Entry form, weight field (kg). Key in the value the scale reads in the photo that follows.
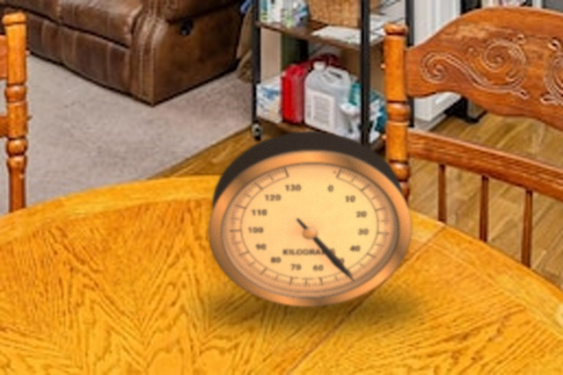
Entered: 50 kg
